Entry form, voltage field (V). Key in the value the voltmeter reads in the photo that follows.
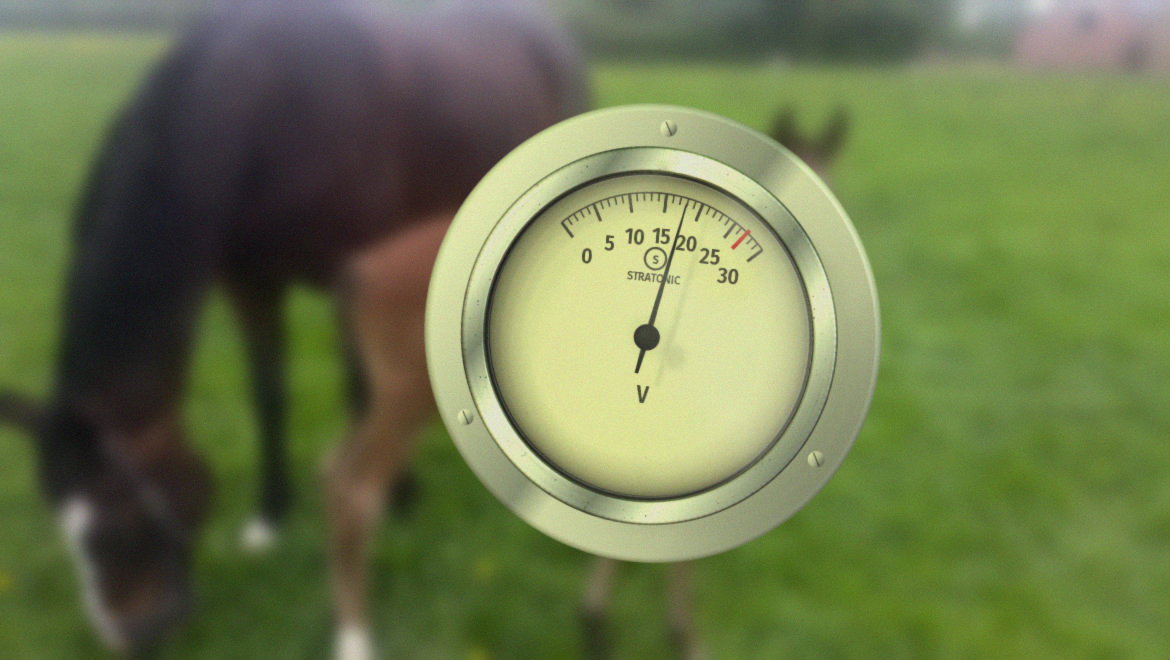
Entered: 18 V
